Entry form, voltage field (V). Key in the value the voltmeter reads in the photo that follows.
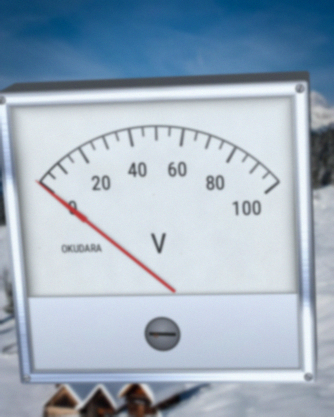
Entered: 0 V
